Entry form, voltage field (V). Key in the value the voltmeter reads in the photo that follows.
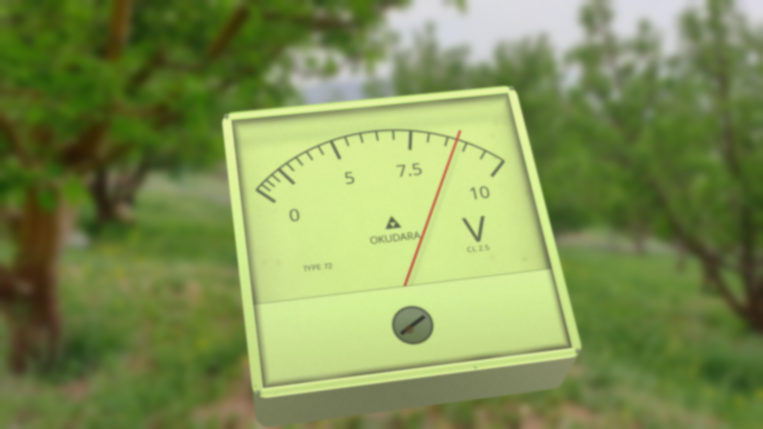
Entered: 8.75 V
